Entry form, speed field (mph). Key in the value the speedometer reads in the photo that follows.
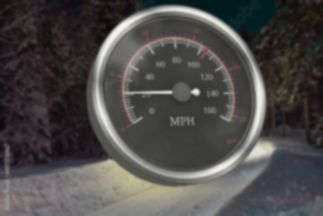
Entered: 20 mph
